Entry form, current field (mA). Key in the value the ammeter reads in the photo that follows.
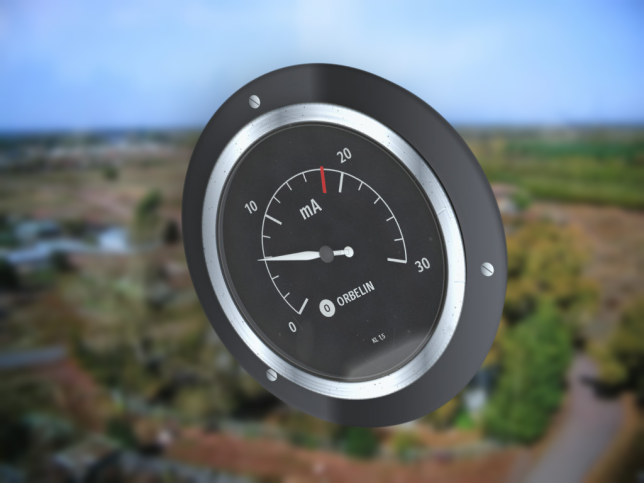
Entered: 6 mA
